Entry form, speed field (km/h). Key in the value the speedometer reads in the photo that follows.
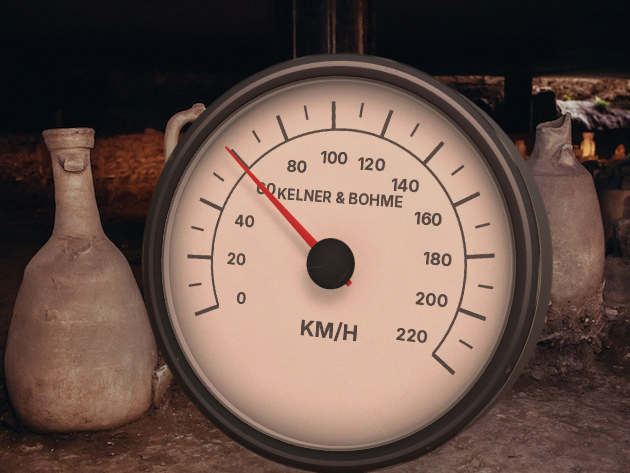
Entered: 60 km/h
